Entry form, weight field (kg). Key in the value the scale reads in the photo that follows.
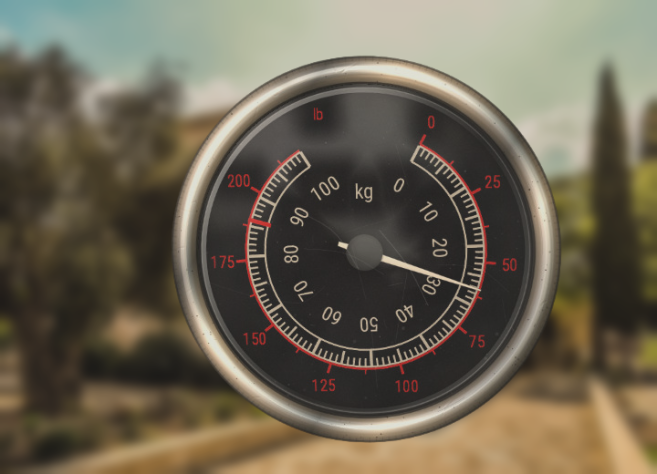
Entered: 27 kg
